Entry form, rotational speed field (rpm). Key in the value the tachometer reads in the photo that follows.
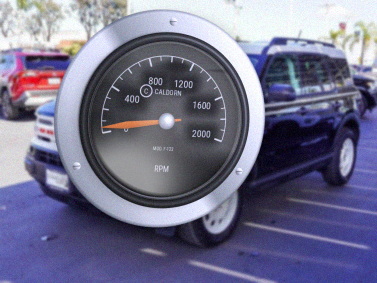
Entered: 50 rpm
